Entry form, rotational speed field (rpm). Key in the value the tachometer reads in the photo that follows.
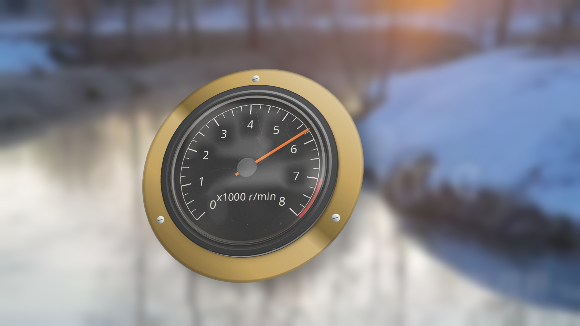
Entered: 5750 rpm
